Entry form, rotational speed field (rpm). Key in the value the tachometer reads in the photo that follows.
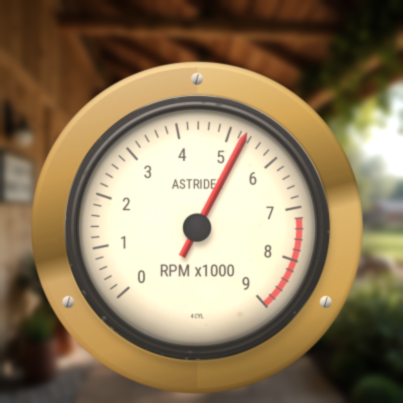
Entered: 5300 rpm
